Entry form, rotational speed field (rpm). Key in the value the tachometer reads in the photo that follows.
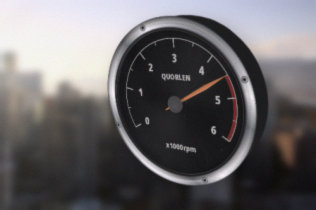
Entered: 4500 rpm
